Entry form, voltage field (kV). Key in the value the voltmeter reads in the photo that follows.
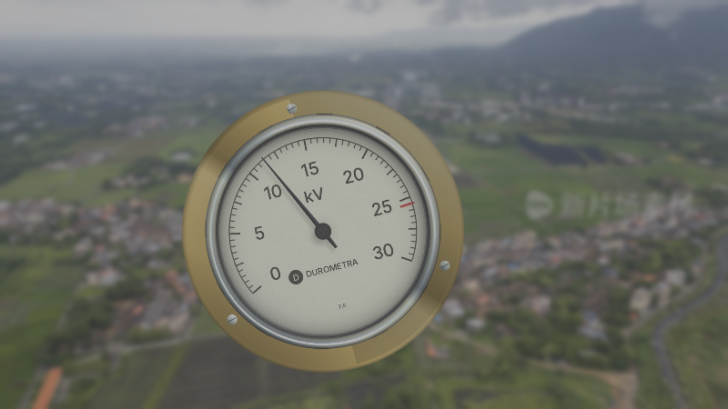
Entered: 11.5 kV
